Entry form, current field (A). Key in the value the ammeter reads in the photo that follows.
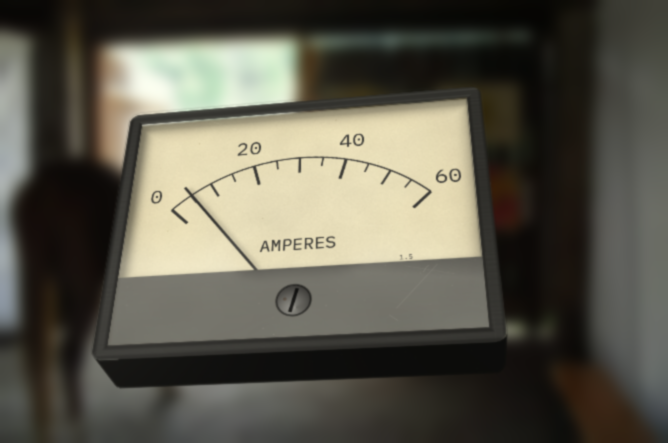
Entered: 5 A
